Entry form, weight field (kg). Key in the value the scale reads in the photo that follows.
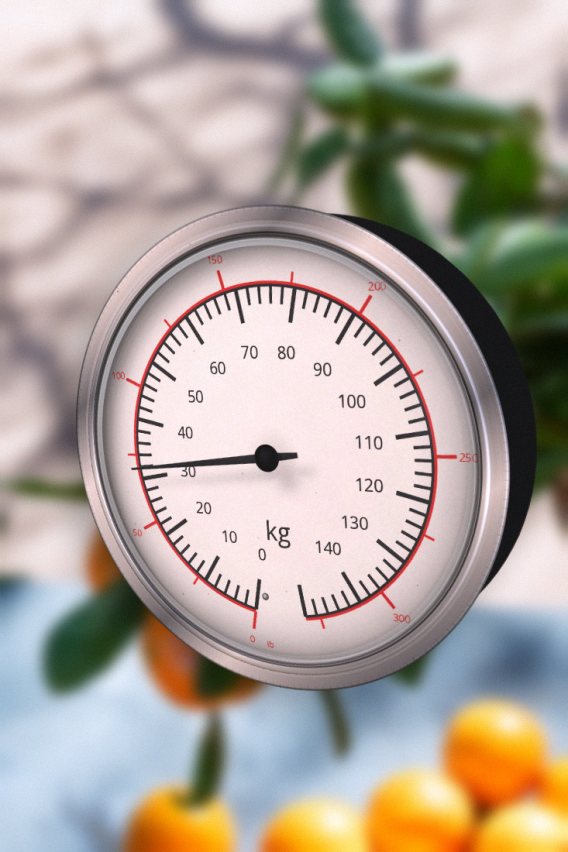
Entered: 32 kg
